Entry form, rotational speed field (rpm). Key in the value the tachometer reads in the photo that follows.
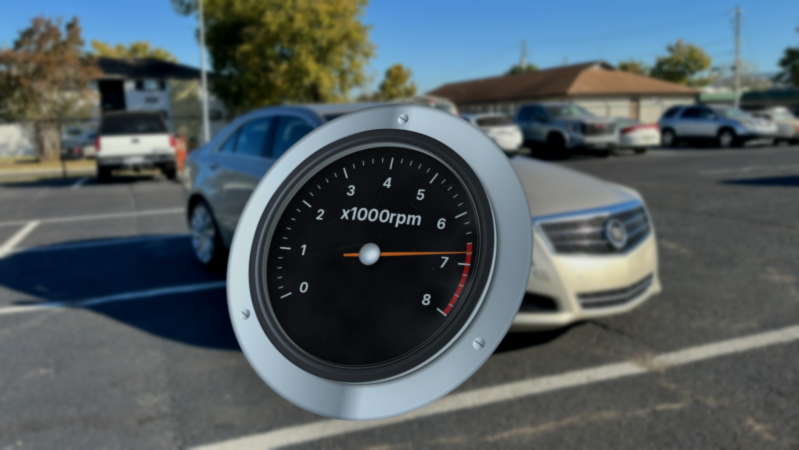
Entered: 6800 rpm
